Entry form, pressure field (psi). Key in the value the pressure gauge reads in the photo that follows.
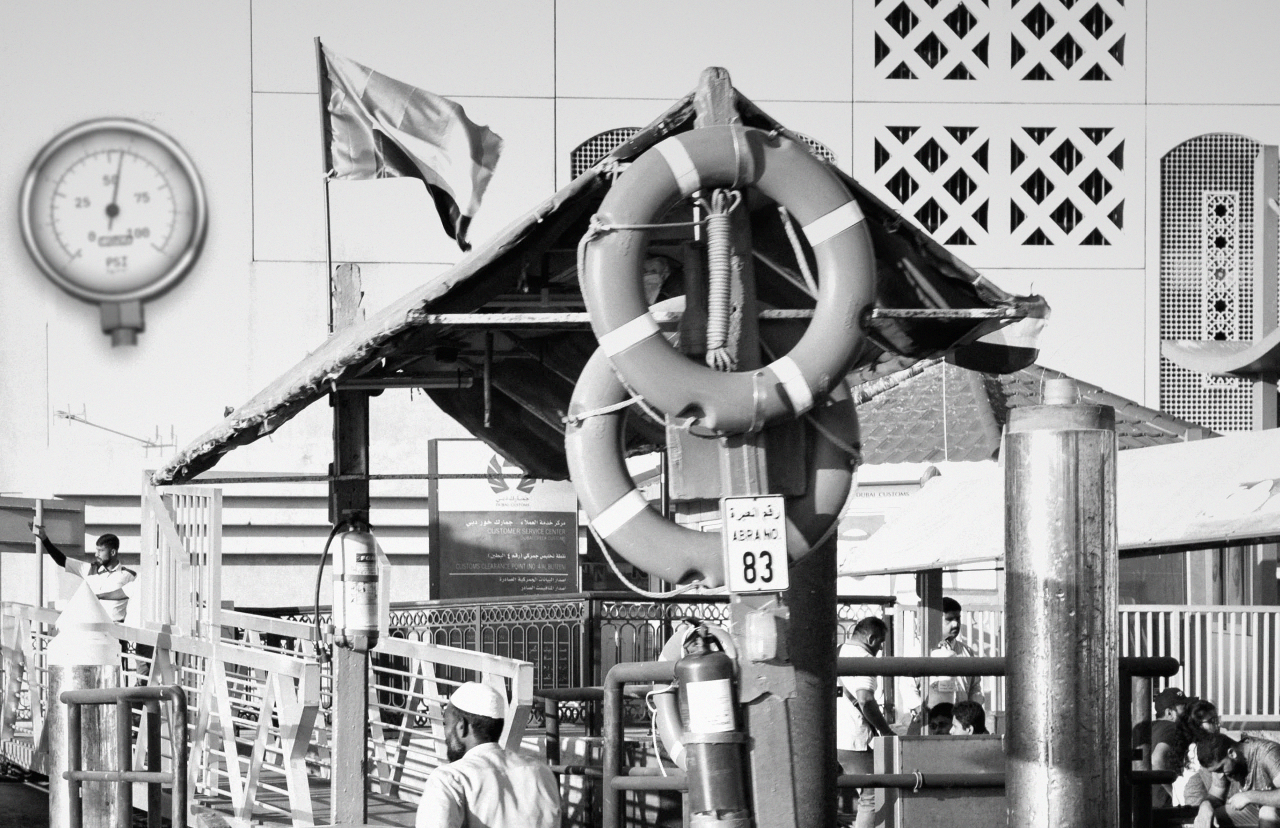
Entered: 55 psi
